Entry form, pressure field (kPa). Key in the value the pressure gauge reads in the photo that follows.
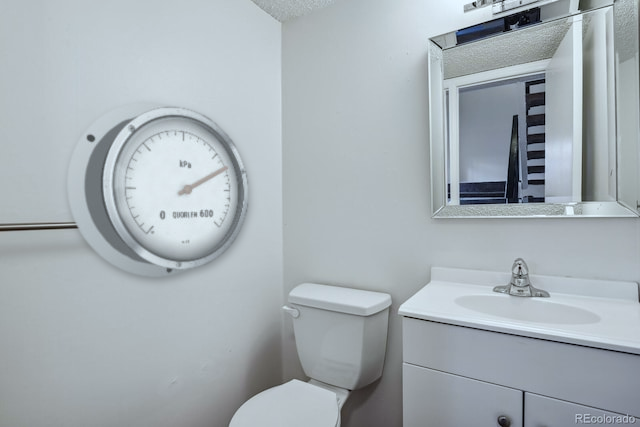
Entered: 440 kPa
